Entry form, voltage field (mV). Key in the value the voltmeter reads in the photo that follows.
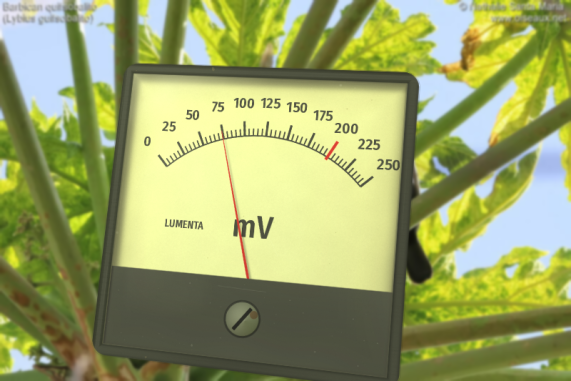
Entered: 75 mV
